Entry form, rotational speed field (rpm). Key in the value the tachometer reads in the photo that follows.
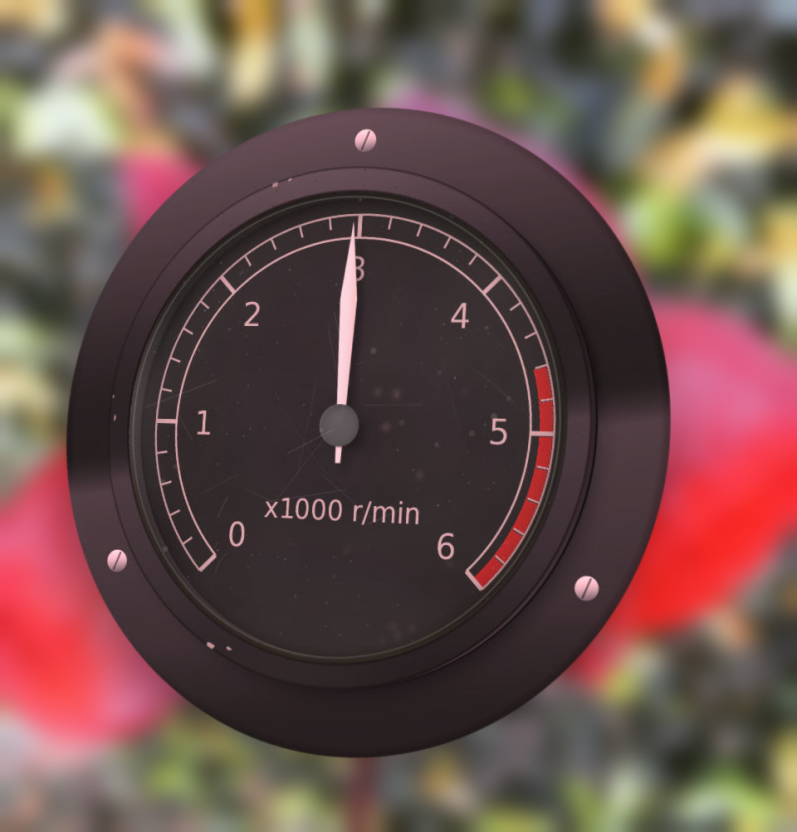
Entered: 3000 rpm
